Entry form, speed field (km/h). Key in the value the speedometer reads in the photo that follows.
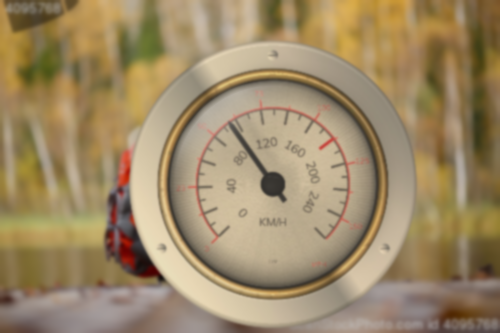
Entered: 95 km/h
